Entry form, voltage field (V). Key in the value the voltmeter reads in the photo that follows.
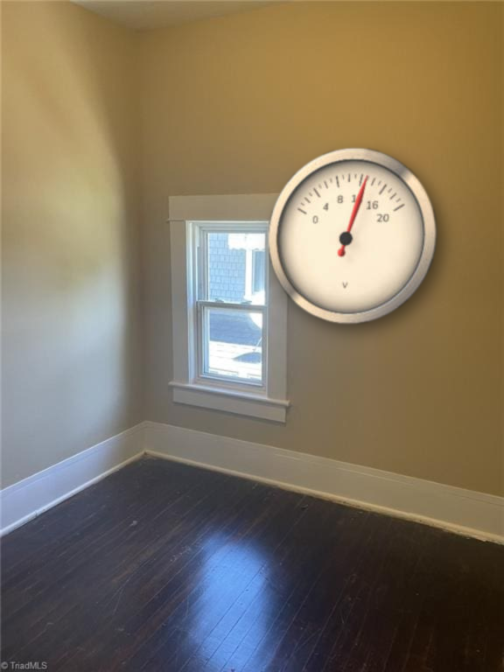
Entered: 13 V
